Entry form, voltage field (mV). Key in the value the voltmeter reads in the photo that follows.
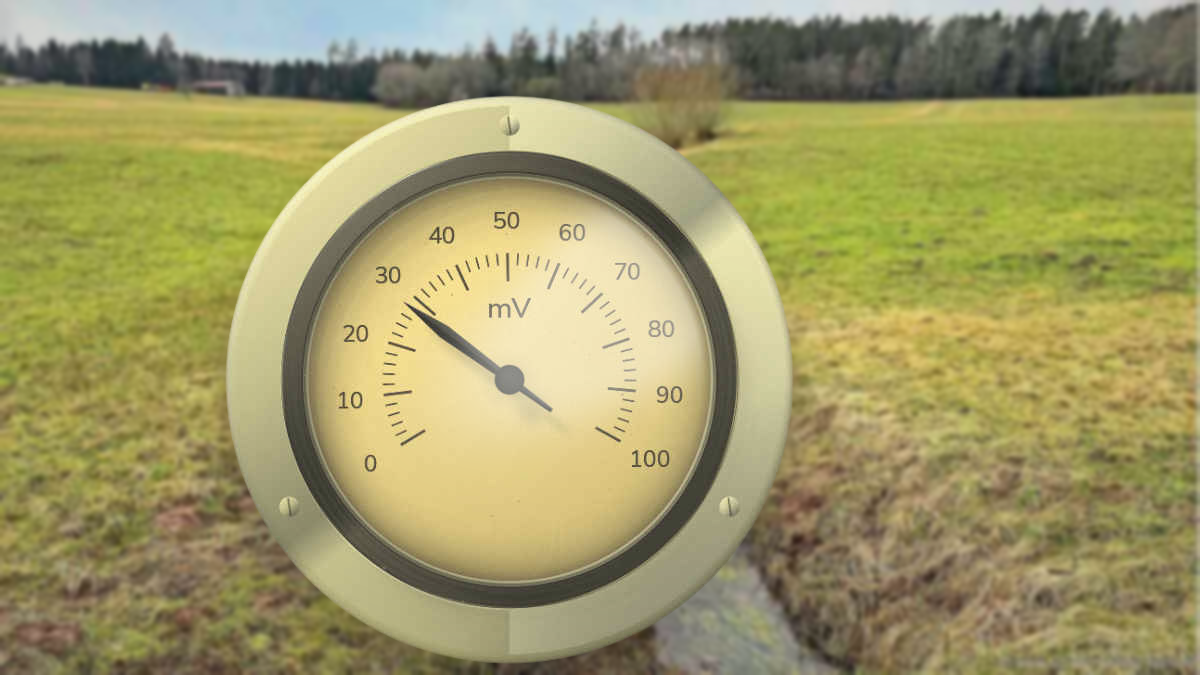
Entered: 28 mV
